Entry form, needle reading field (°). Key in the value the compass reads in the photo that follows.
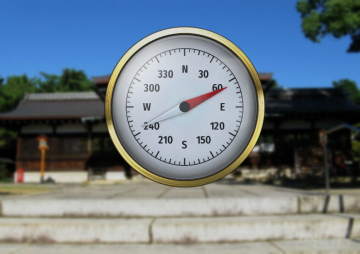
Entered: 65 °
